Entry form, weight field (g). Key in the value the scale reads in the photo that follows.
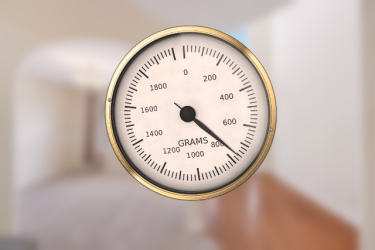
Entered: 760 g
